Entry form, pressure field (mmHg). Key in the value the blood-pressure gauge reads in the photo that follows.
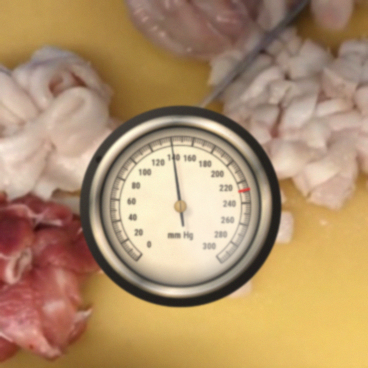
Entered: 140 mmHg
